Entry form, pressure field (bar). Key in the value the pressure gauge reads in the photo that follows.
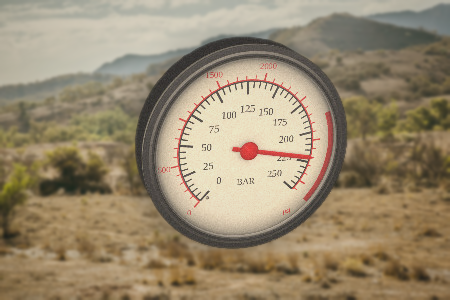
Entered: 220 bar
